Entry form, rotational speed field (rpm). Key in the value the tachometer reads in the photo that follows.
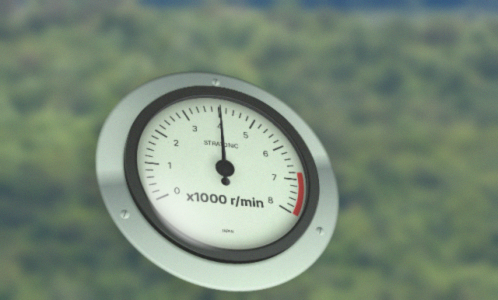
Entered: 4000 rpm
